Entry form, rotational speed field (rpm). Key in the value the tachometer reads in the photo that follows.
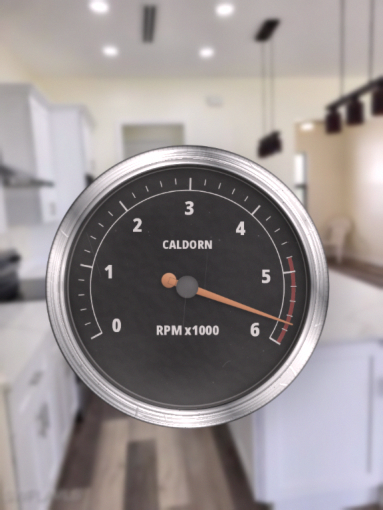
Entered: 5700 rpm
